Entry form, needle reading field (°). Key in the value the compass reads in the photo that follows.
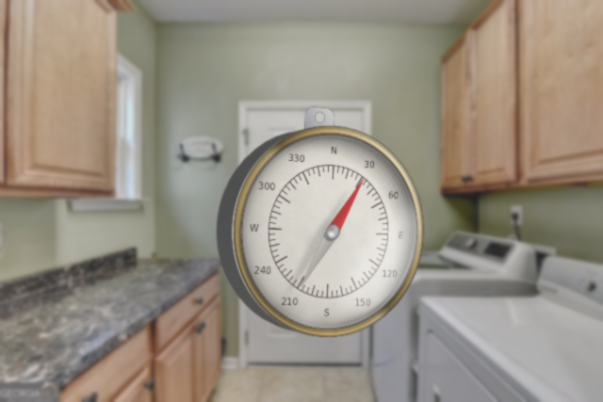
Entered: 30 °
